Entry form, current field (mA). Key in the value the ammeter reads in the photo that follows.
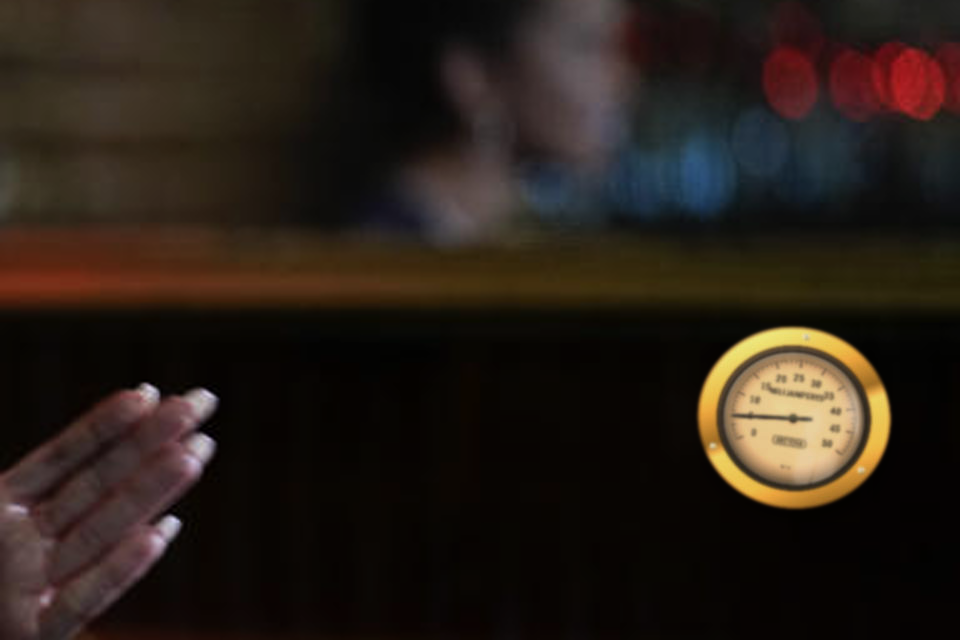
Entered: 5 mA
